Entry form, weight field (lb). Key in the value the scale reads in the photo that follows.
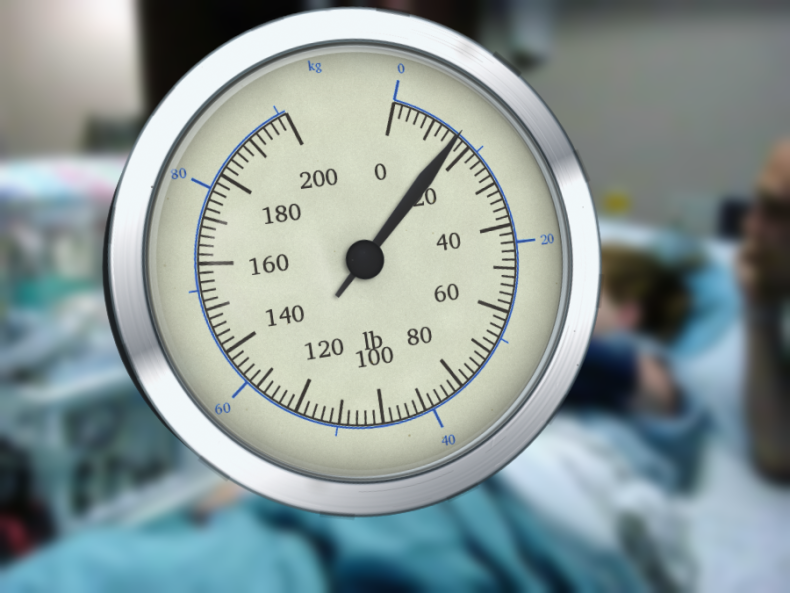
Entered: 16 lb
